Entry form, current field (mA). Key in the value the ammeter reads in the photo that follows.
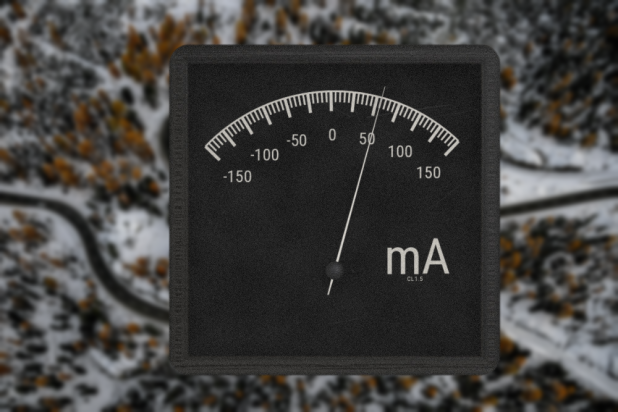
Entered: 55 mA
